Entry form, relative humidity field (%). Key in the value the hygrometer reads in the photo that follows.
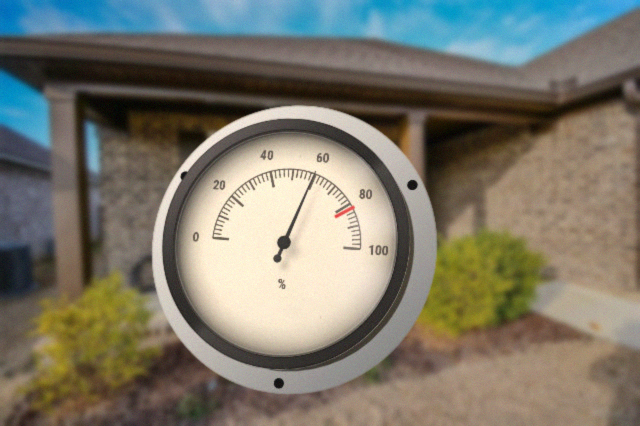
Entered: 60 %
